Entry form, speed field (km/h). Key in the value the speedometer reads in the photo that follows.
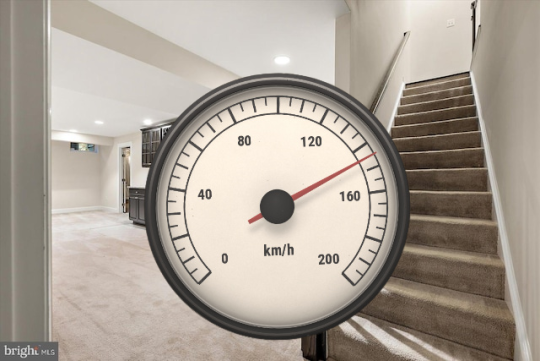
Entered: 145 km/h
